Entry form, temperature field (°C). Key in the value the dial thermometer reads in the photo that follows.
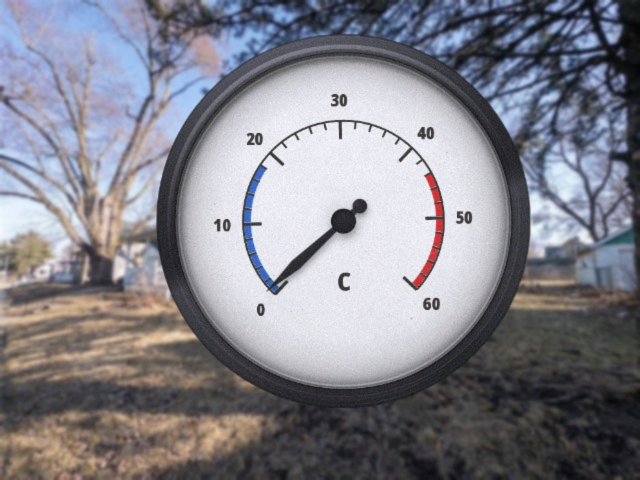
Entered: 1 °C
